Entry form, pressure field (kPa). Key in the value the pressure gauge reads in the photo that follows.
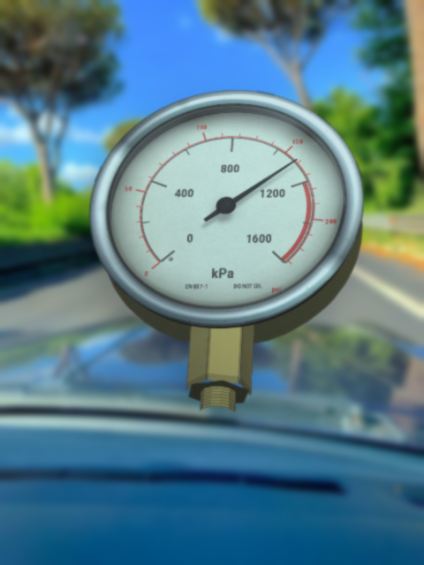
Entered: 1100 kPa
